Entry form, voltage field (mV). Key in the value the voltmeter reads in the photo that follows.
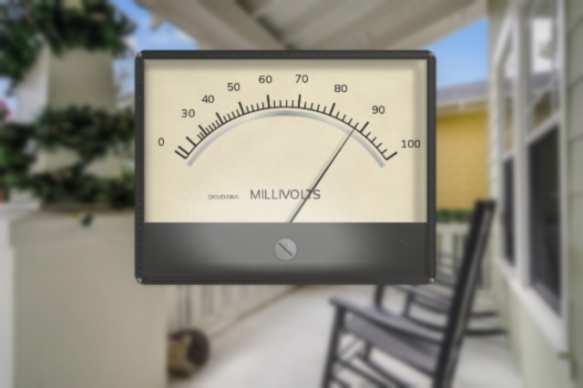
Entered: 88 mV
